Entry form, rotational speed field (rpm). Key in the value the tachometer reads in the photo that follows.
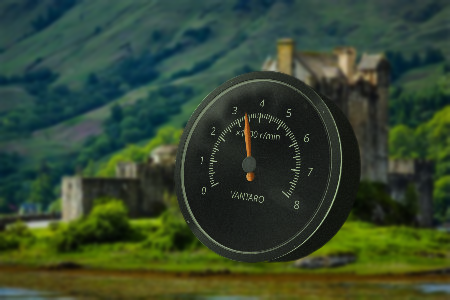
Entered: 3500 rpm
